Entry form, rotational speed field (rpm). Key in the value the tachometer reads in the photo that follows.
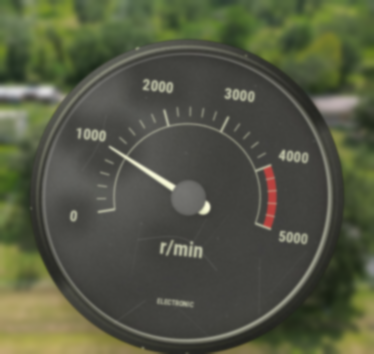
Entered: 1000 rpm
